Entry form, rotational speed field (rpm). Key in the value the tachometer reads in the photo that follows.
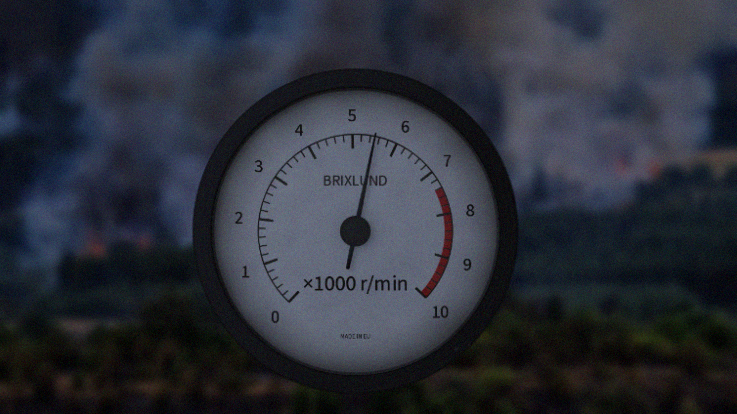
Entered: 5500 rpm
